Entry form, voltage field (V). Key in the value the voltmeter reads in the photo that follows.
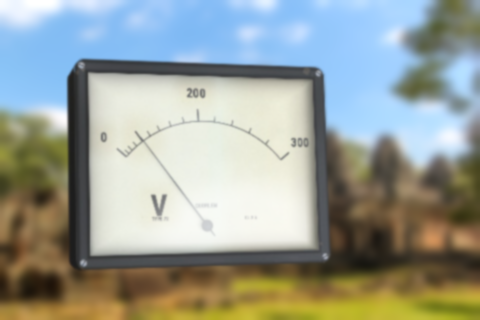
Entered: 100 V
